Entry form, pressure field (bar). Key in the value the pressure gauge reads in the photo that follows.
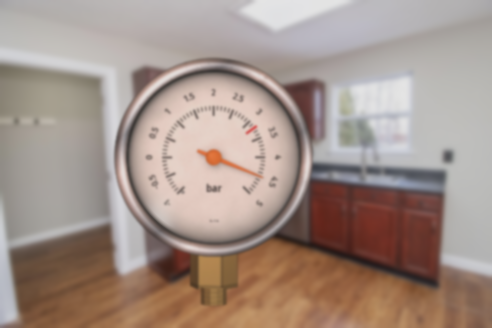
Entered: 4.5 bar
